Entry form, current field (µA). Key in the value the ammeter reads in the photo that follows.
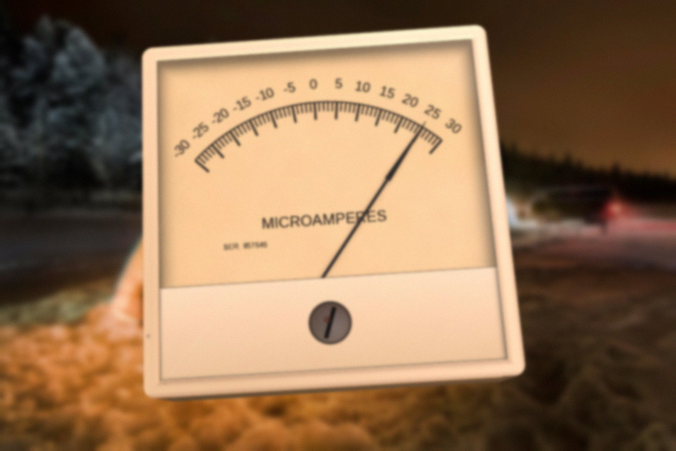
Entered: 25 µA
